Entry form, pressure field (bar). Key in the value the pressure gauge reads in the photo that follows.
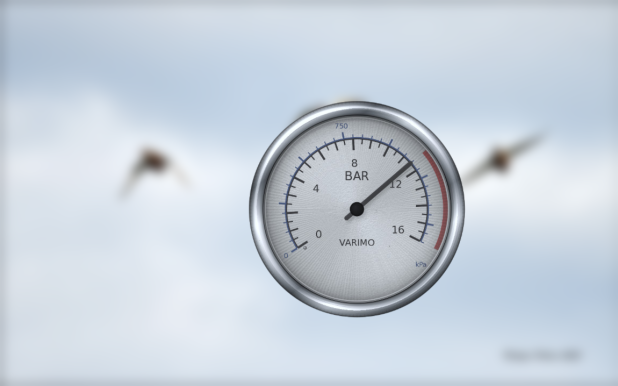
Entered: 11.5 bar
